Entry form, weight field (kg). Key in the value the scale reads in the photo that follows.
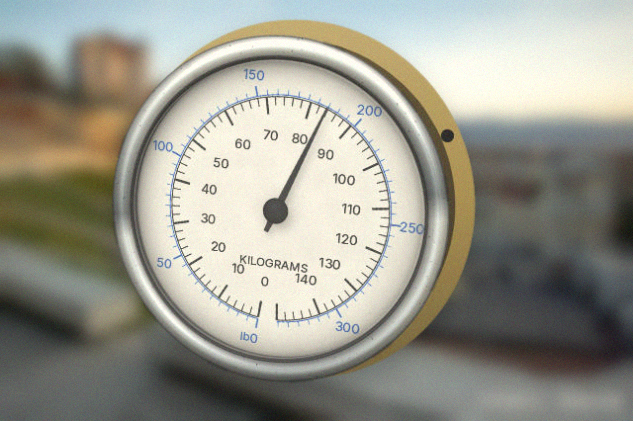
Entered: 84 kg
